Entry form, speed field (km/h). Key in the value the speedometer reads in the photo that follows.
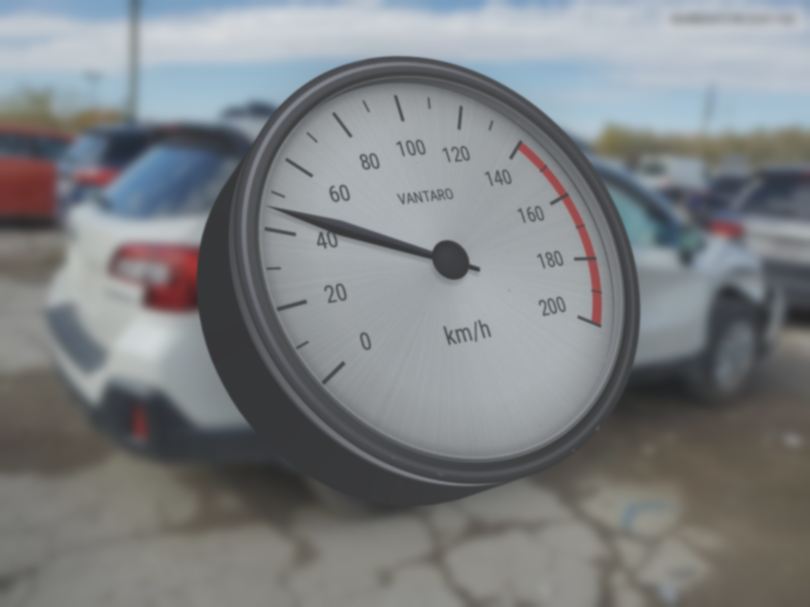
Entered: 45 km/h
